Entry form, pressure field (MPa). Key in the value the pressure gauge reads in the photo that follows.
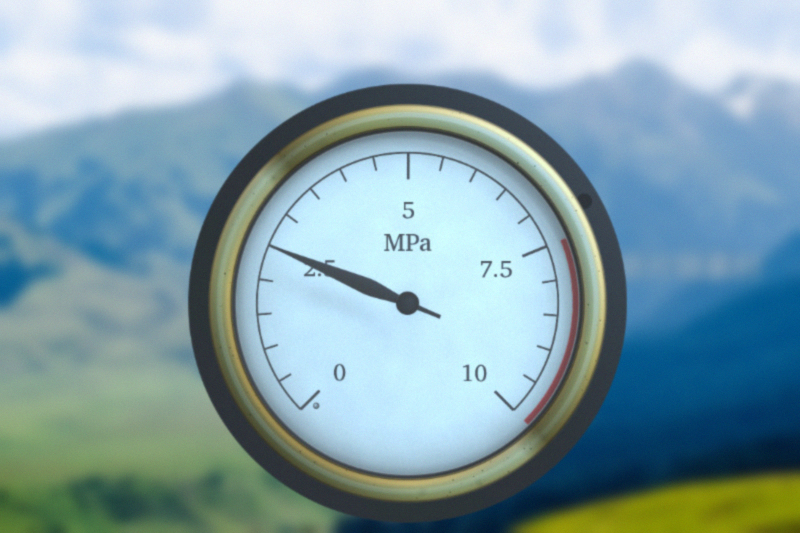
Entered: 2.5 MPa
